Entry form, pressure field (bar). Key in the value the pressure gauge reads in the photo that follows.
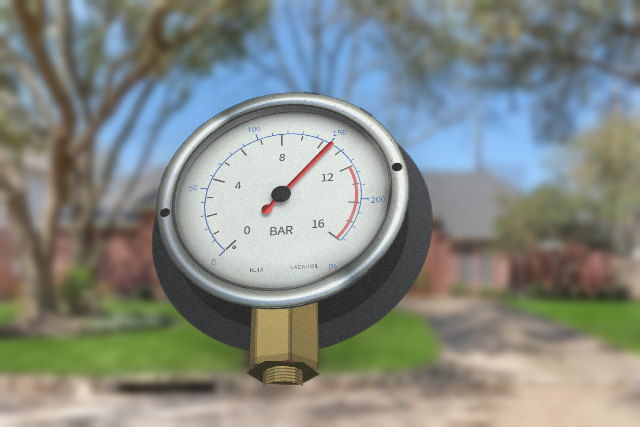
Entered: 10.5 bar
